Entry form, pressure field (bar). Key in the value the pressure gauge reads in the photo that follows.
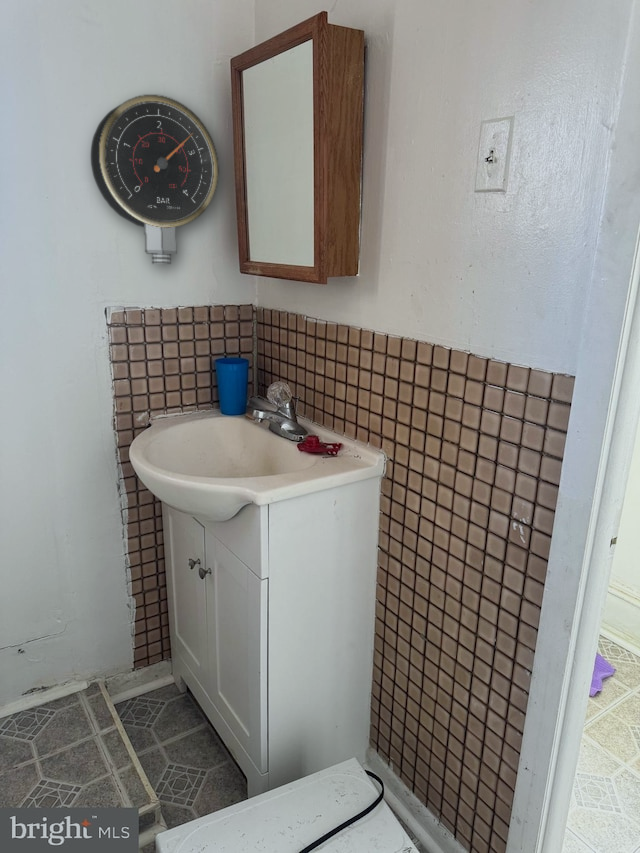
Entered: 2.7 bar
